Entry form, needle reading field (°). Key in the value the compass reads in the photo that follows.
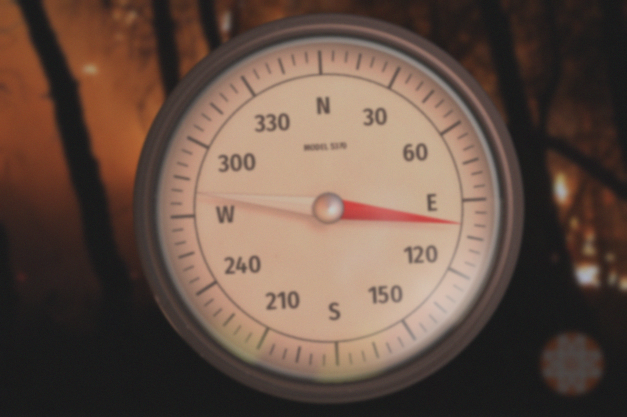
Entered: 100 °
